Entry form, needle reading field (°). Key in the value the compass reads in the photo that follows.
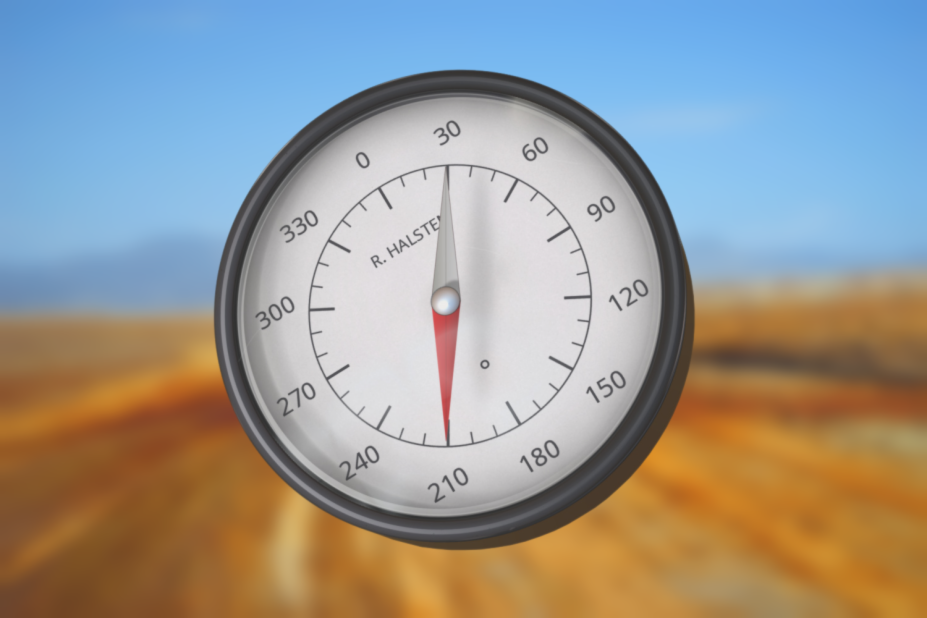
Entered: 210 °
